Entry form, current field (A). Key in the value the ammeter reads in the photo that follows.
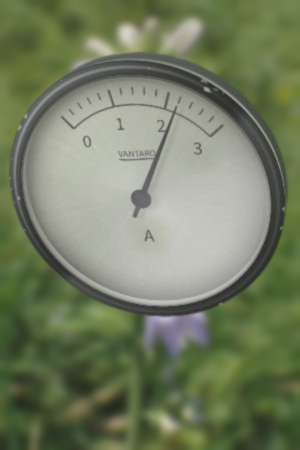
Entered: 2.2 A
